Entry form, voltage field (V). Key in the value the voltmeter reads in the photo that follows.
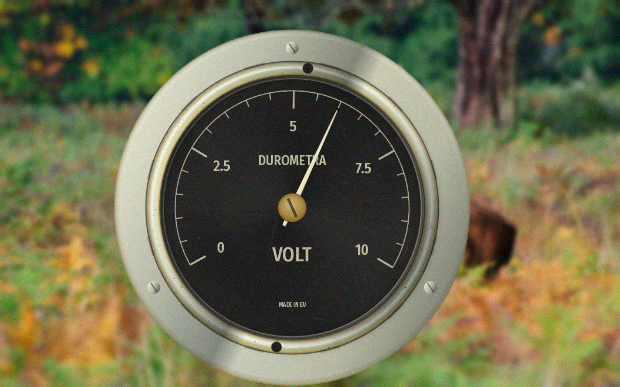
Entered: 6 V
